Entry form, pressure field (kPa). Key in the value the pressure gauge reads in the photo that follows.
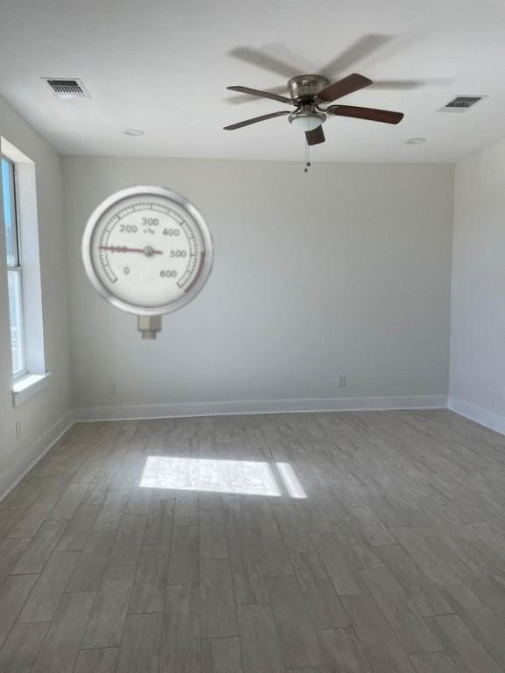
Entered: 100 kPa
